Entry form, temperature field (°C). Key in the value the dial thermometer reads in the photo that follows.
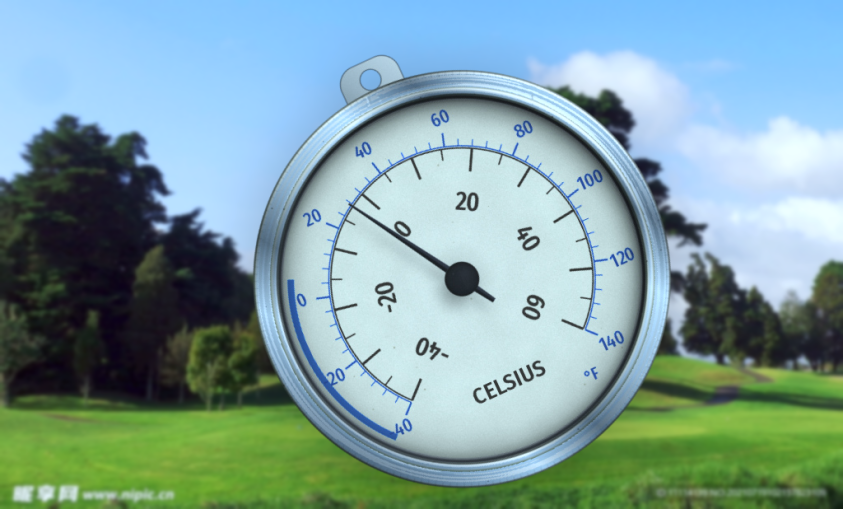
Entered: -2.5 °C
